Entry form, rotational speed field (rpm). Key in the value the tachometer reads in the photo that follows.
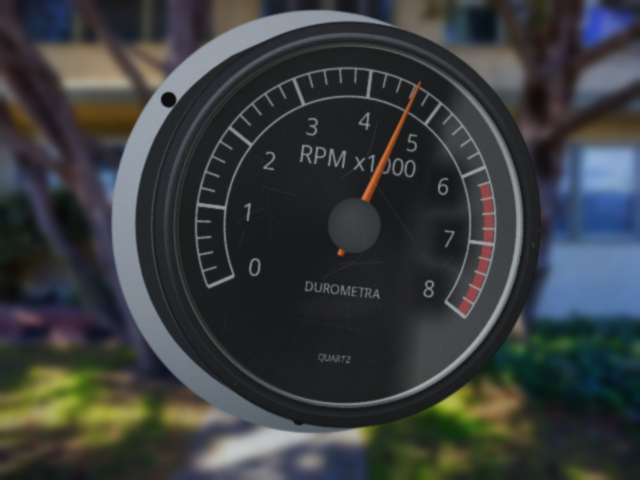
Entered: 4600 rpm
